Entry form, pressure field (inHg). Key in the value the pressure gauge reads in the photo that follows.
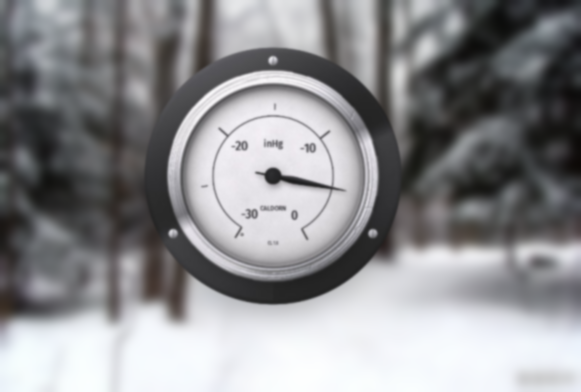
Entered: -5 inHg
